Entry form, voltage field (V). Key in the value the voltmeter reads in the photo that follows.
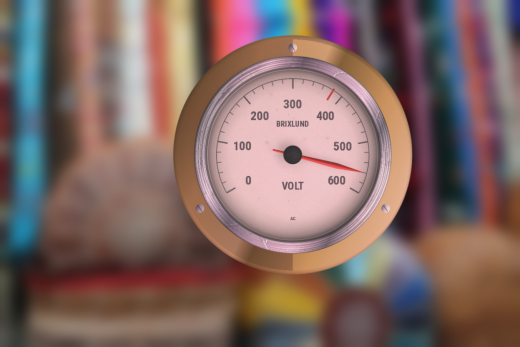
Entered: 560 V
